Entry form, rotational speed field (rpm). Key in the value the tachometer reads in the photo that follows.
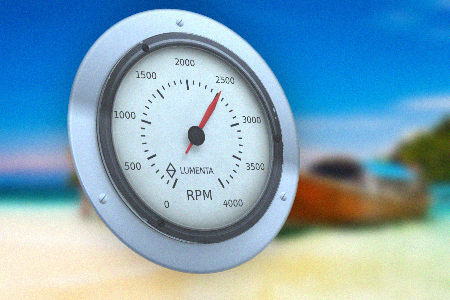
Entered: 2500 rpm
